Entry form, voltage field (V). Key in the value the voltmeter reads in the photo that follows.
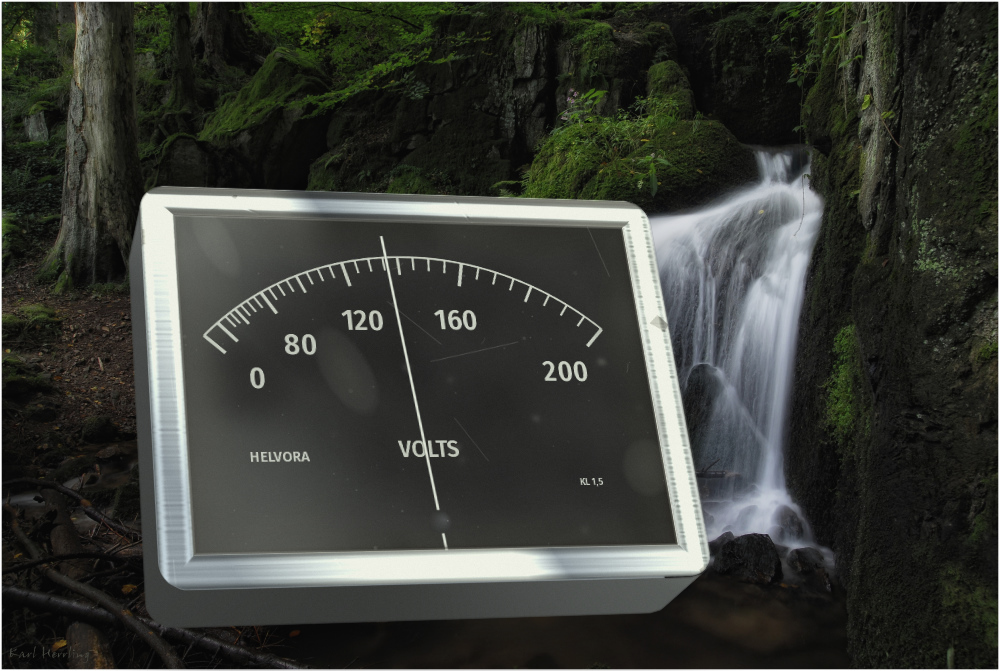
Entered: 135 V
